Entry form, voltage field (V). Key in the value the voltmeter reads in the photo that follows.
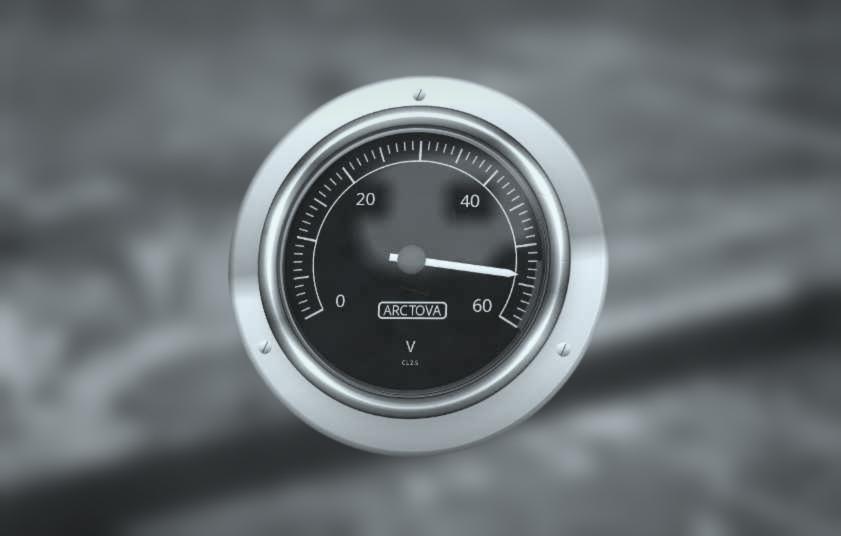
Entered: 54 V
